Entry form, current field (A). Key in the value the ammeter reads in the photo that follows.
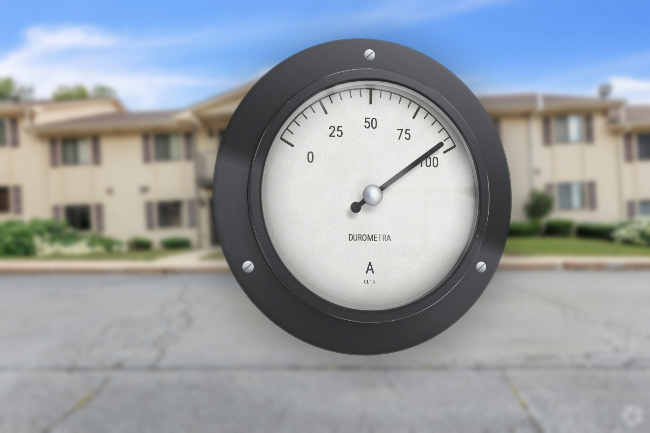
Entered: 95 A
